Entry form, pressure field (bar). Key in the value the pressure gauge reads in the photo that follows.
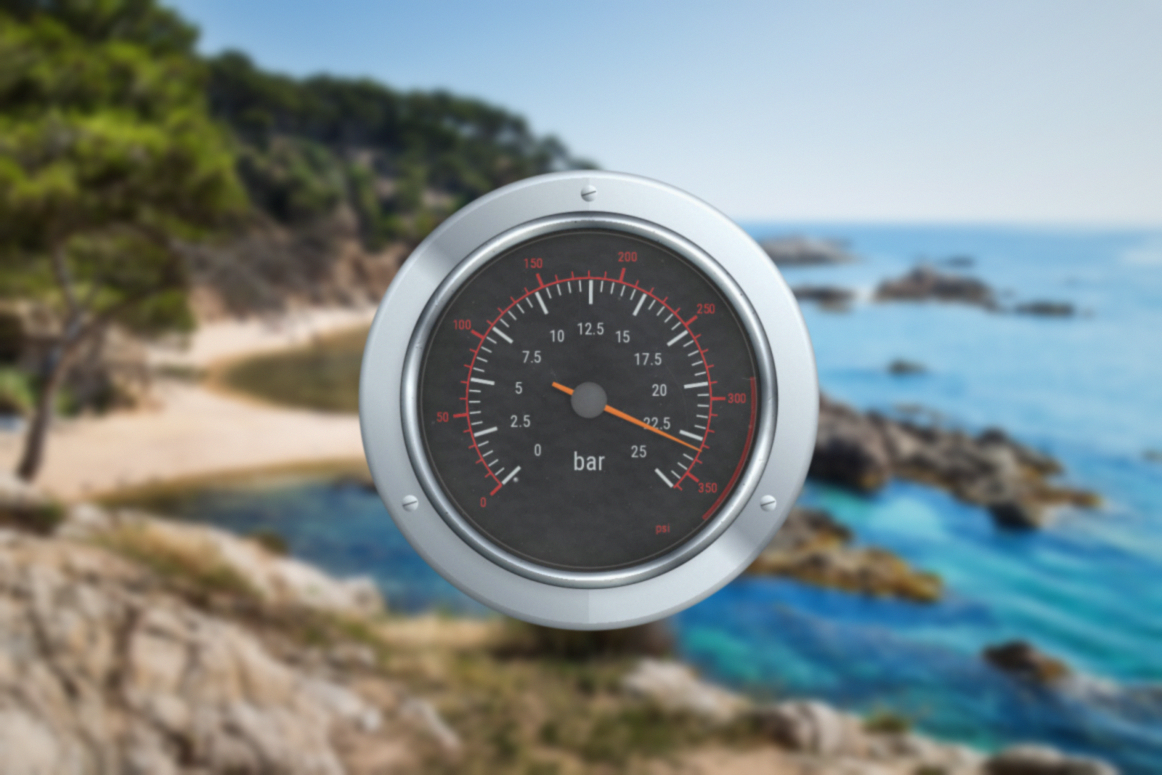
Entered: 23 bar
